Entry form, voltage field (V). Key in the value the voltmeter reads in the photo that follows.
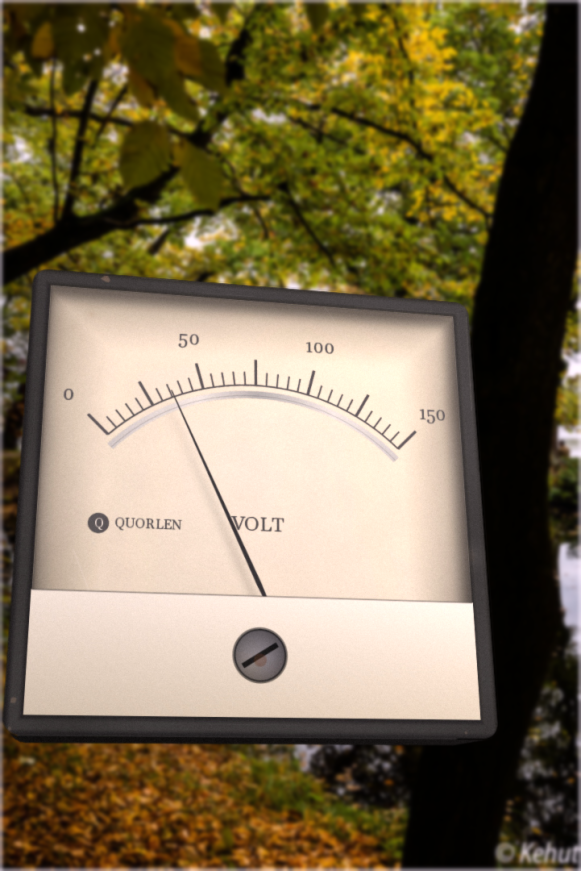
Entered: 35 V
